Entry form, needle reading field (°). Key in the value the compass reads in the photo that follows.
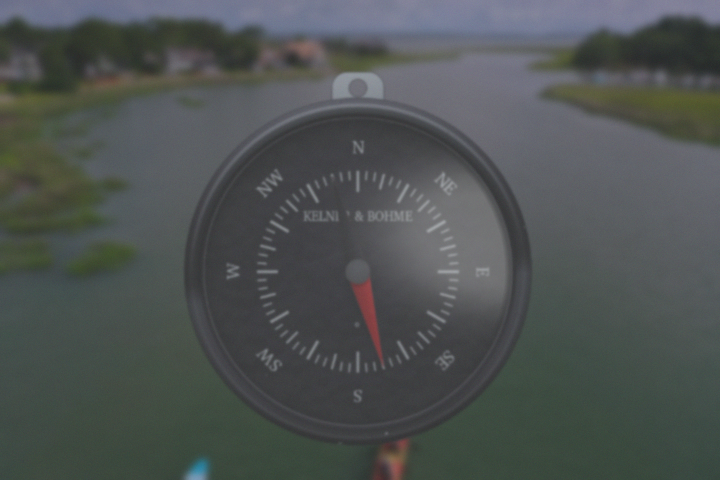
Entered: 165 °
